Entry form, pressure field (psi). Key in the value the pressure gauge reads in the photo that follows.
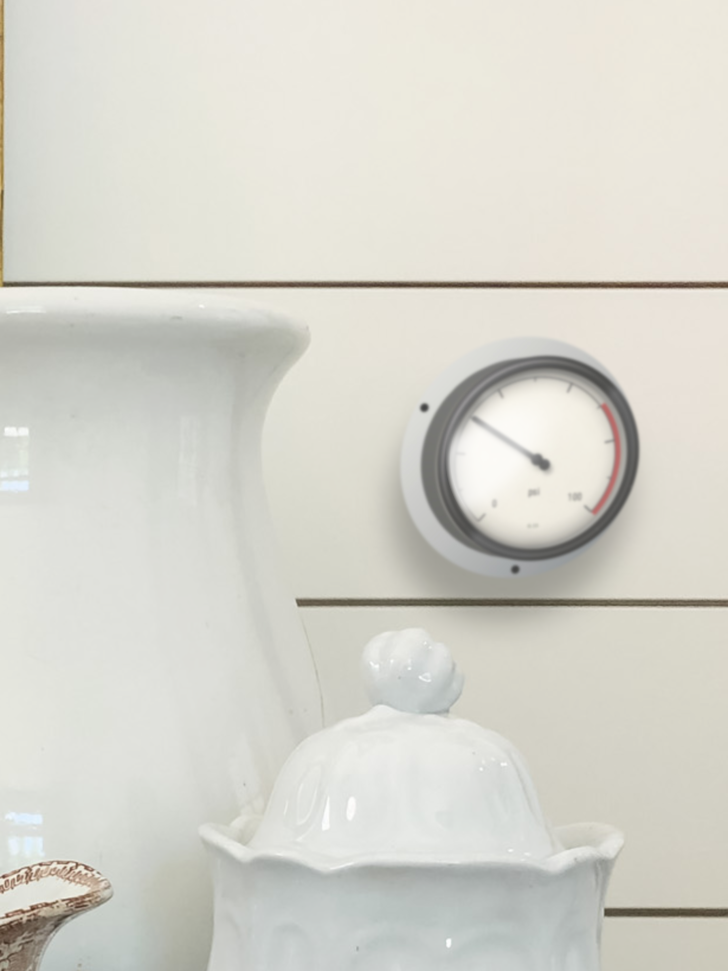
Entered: 30 psi
